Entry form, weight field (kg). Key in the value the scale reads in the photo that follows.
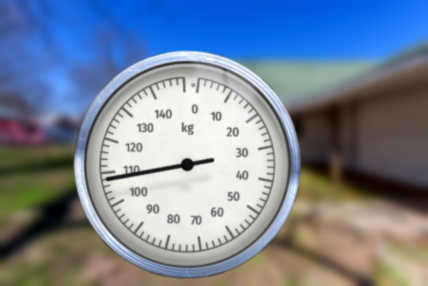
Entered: 108 kg
